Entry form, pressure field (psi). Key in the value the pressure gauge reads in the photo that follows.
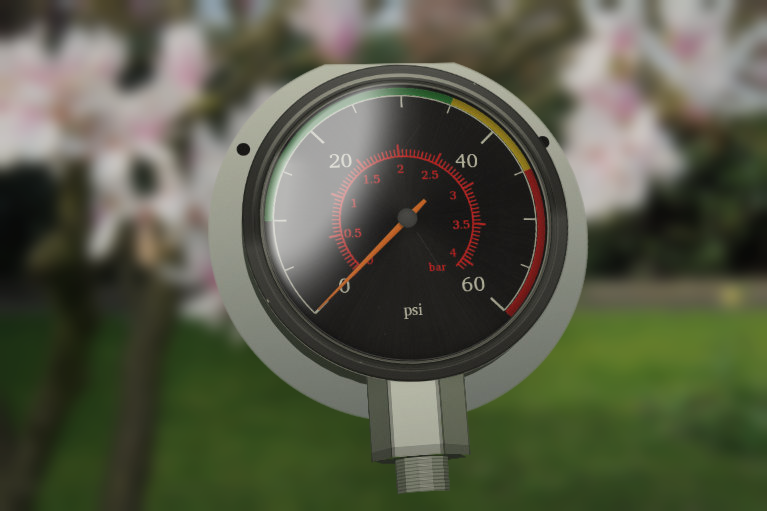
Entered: 0 psi
